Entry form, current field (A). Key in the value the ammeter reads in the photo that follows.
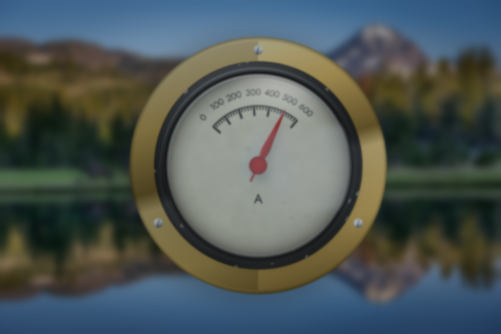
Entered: 500 A
